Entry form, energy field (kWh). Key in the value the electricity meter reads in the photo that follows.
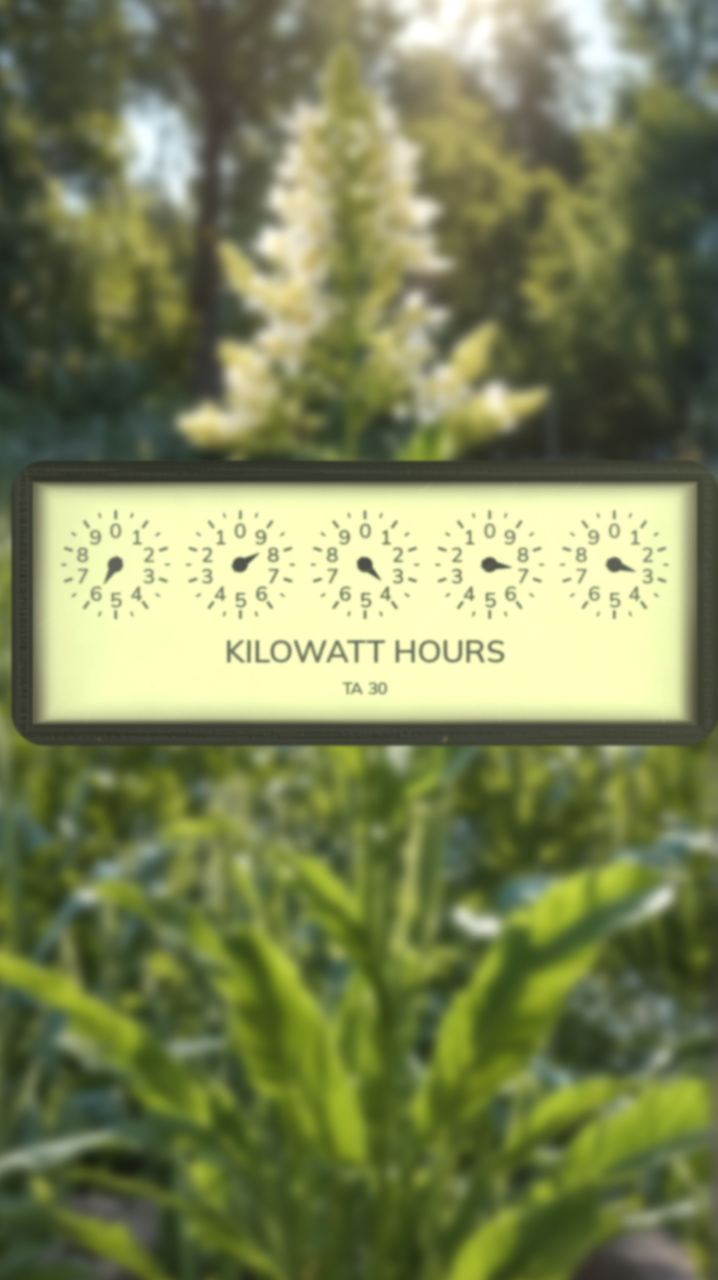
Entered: 58373 kWh
